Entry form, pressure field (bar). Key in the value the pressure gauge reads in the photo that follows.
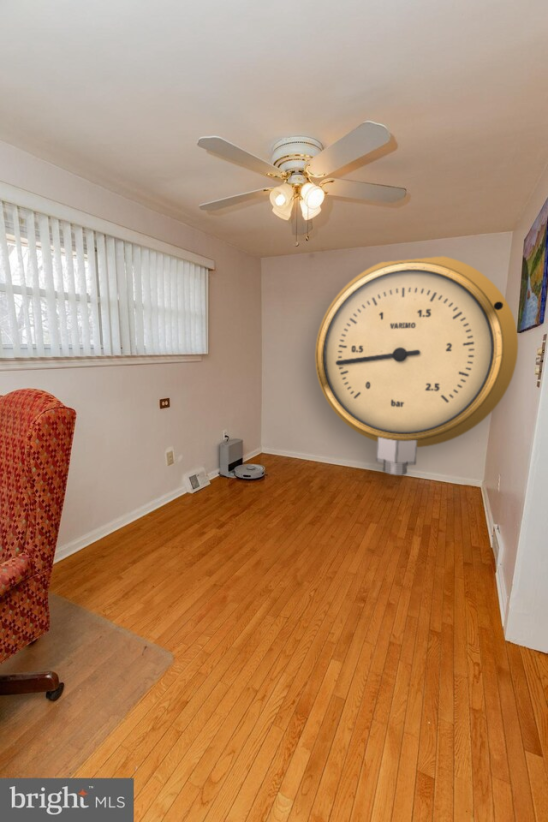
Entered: 0.35 bar
